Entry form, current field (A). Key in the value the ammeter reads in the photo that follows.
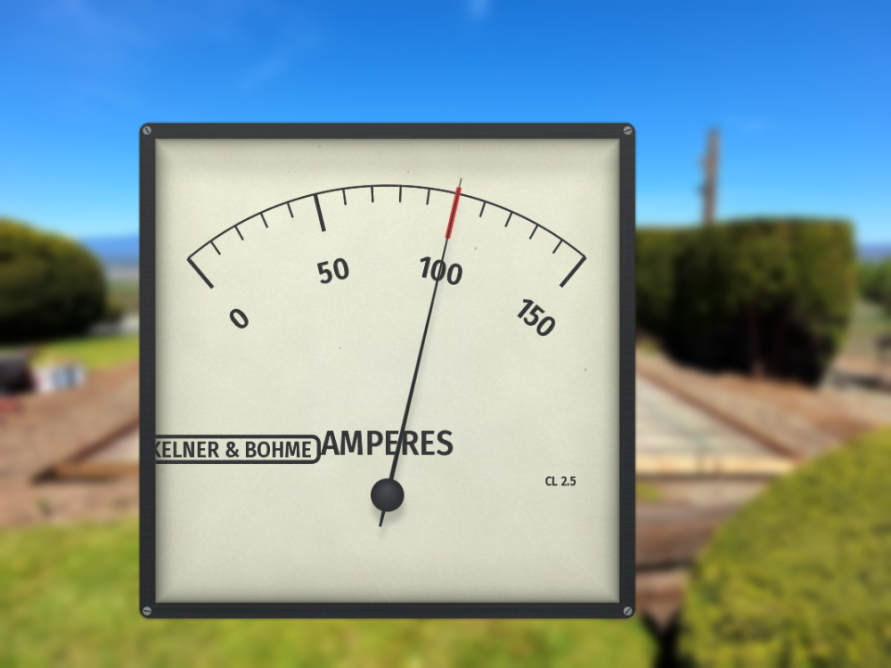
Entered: 100 A
